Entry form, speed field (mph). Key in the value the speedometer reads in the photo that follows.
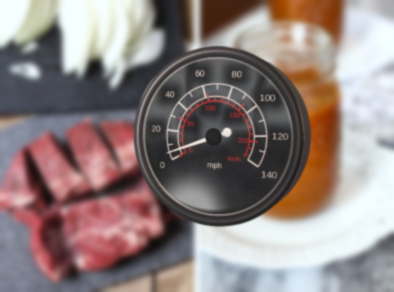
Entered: 5 mph
